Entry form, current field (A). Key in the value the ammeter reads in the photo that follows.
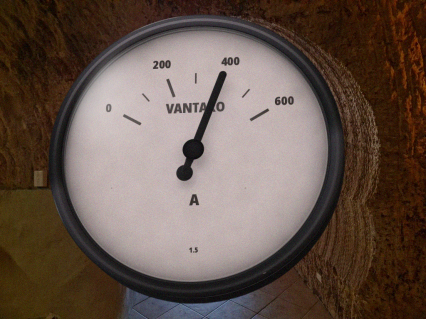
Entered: 400 A
